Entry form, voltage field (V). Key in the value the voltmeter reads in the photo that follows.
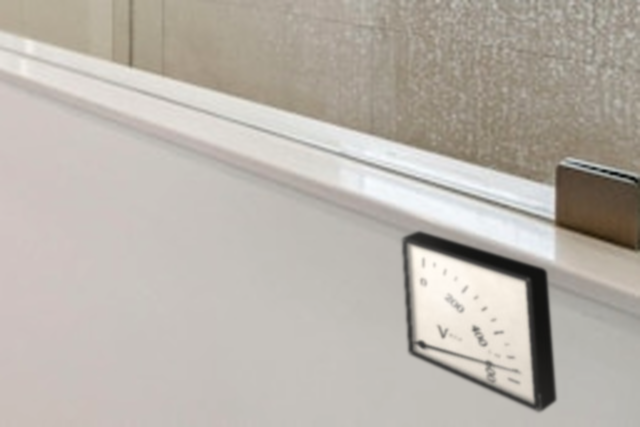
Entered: 550 V
